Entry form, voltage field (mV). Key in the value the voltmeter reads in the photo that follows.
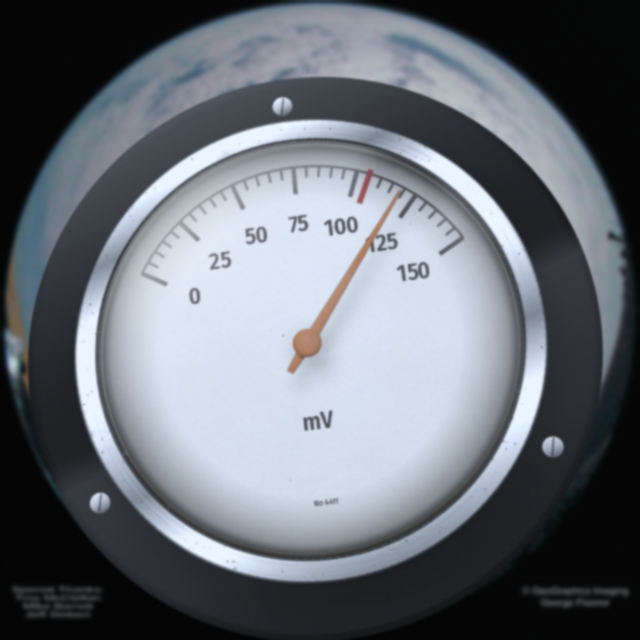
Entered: 120 mV
